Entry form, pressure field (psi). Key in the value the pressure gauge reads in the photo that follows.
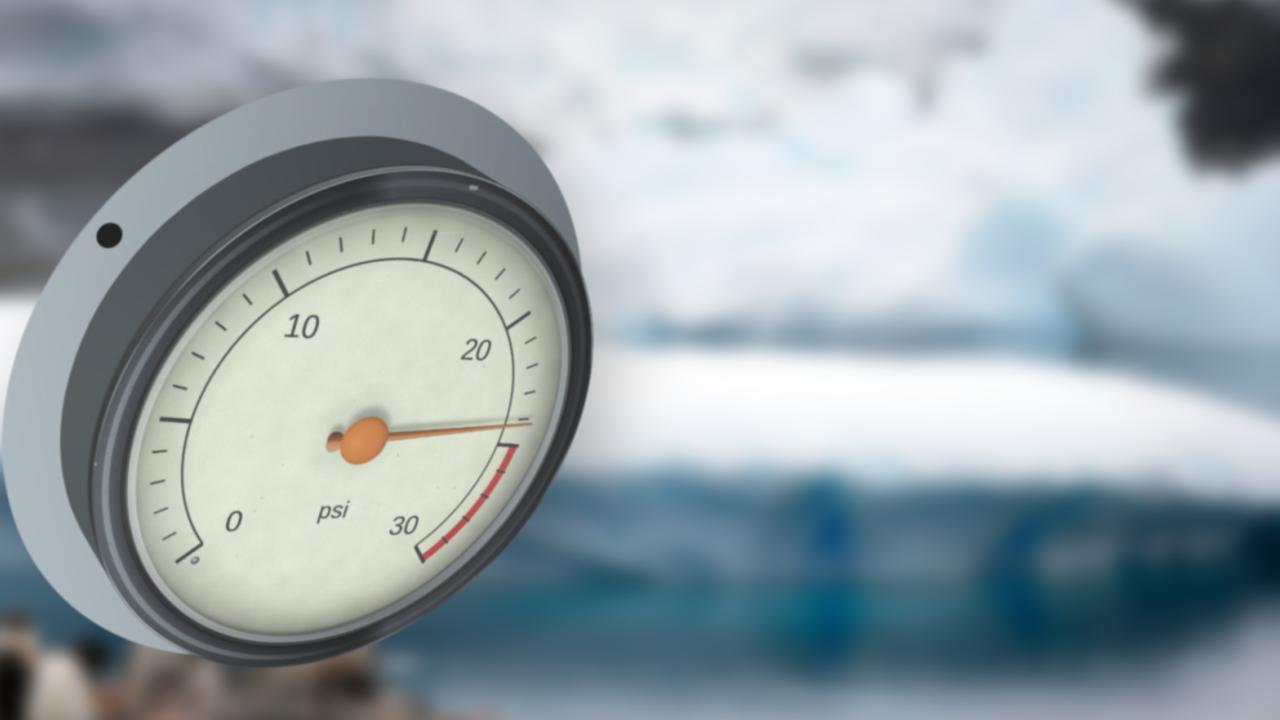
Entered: 24 psi
